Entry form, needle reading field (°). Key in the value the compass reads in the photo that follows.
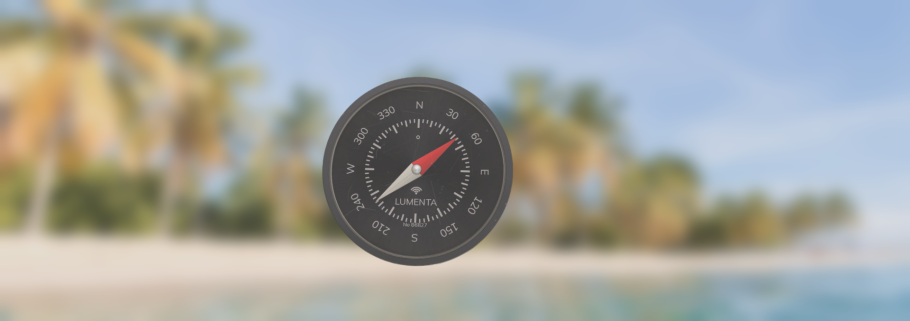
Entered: 50 °
